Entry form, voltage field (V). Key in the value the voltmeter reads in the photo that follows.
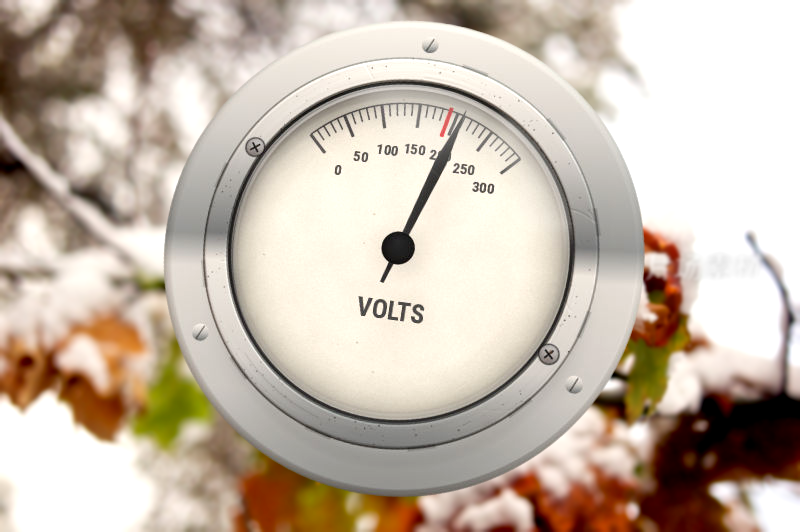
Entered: 210 V
